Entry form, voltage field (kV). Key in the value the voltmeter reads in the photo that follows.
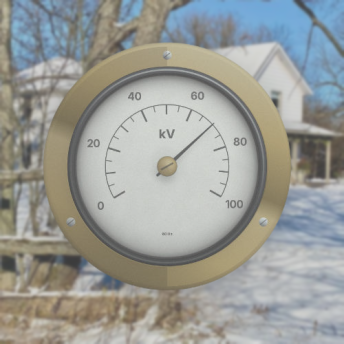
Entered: 70 kV
